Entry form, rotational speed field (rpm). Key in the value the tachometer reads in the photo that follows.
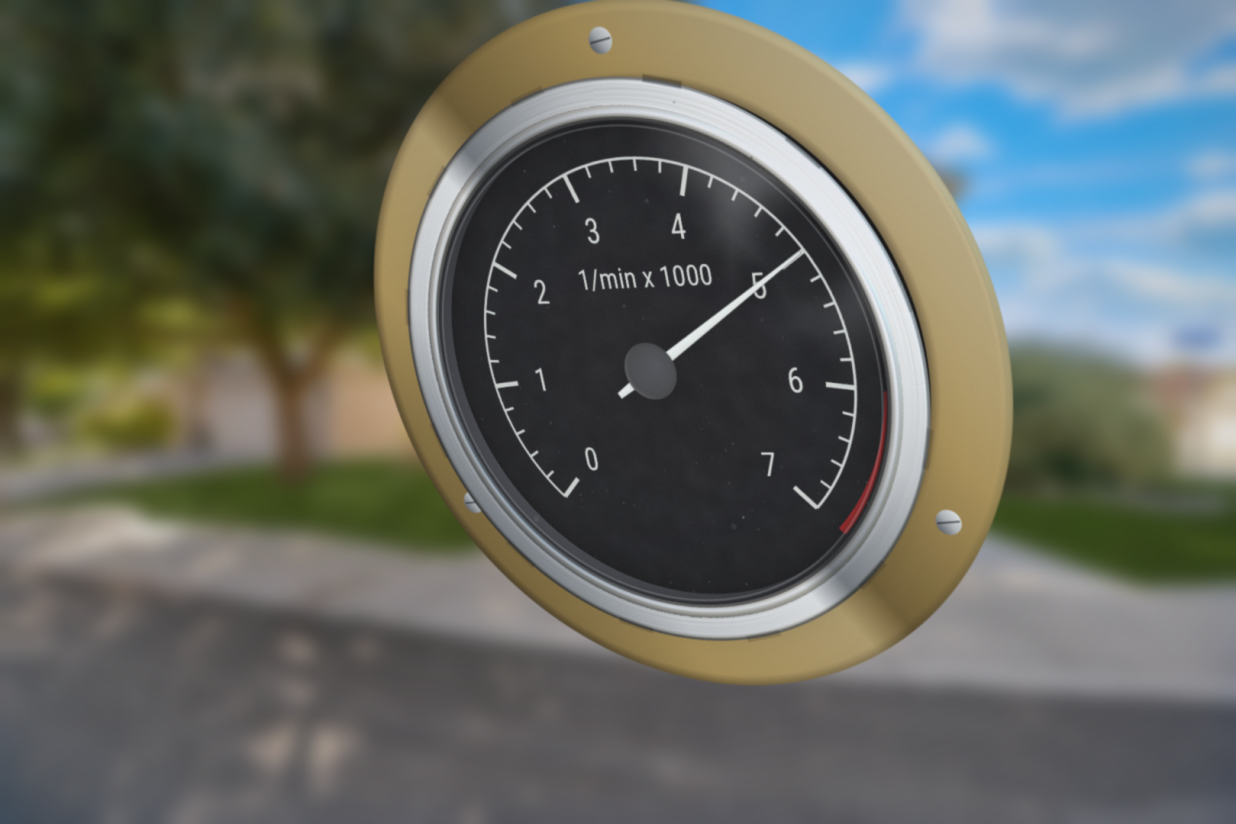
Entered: 5000 rpm
